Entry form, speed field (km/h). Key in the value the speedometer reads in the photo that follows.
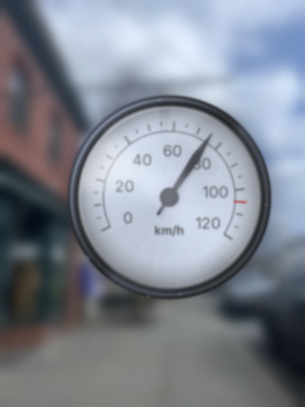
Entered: 75 km/h
